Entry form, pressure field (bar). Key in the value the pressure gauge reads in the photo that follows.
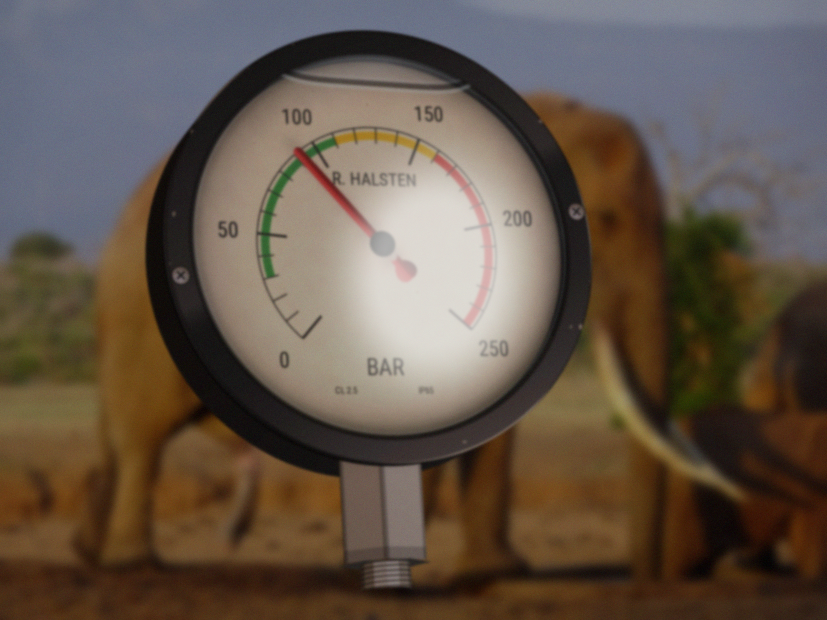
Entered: 90 bar
